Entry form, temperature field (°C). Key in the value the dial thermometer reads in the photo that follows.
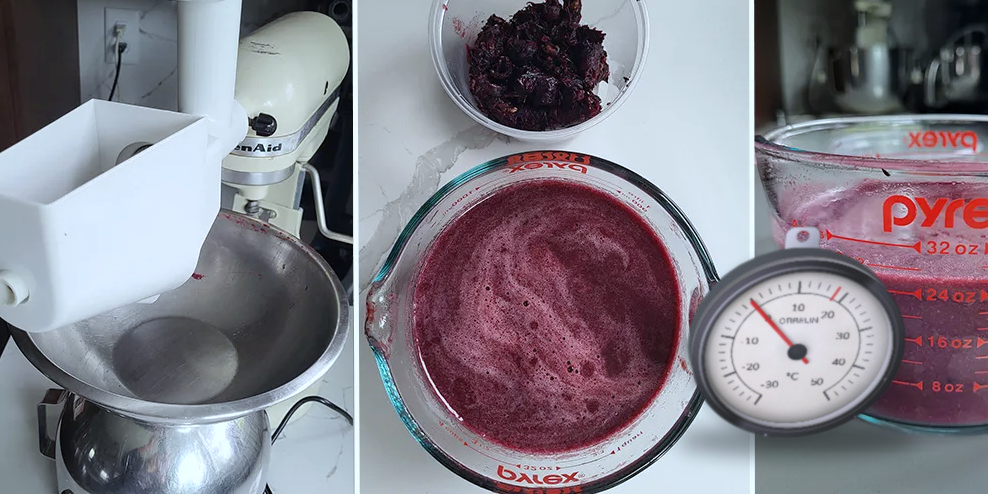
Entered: 0 °C
